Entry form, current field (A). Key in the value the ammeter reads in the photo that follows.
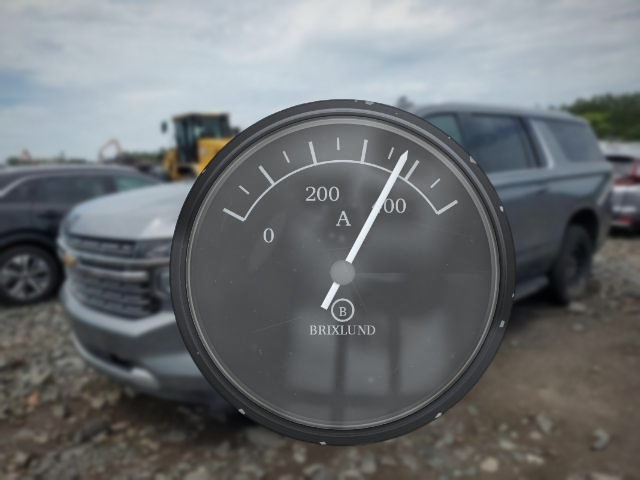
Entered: 375 A
